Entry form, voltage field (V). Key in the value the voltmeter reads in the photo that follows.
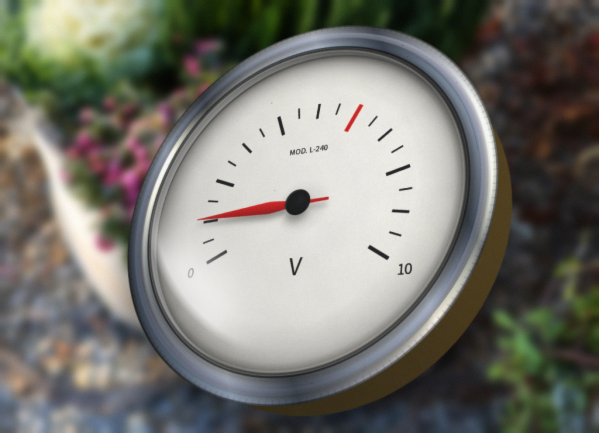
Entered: 1 V
